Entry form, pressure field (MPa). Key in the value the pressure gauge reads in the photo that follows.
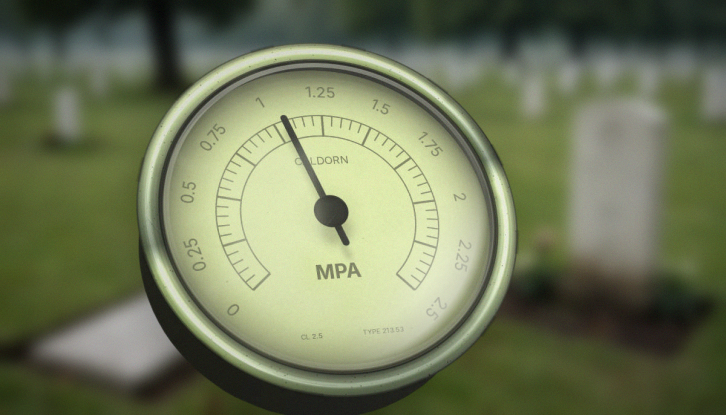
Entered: 1.05 MPa
